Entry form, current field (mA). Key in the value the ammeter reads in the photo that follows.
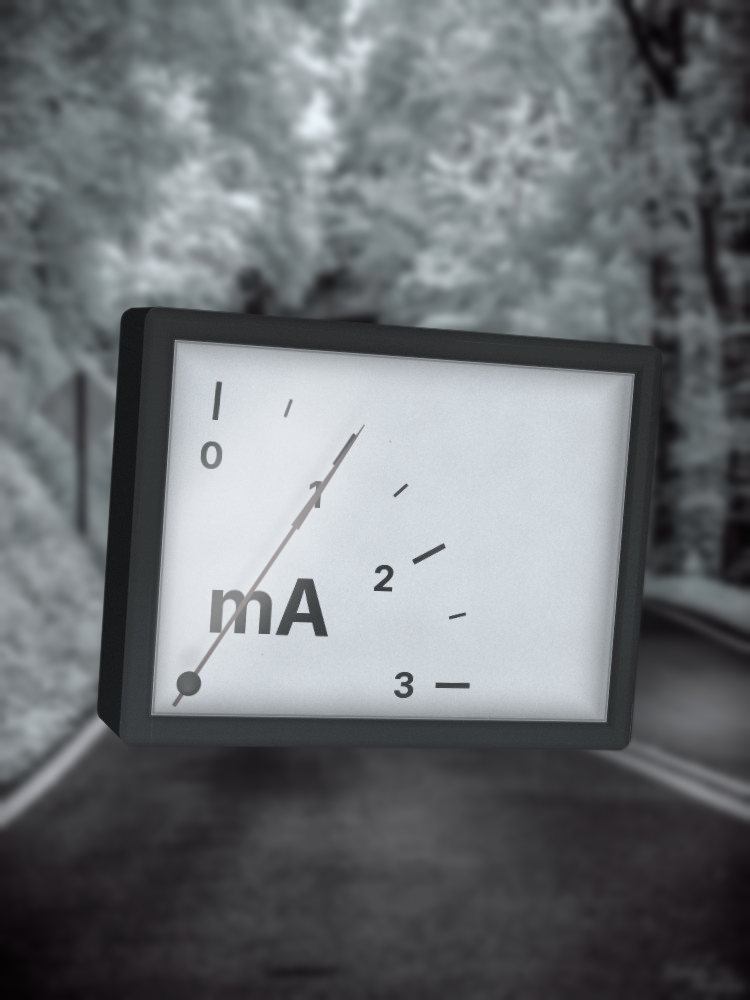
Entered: 1 mA
